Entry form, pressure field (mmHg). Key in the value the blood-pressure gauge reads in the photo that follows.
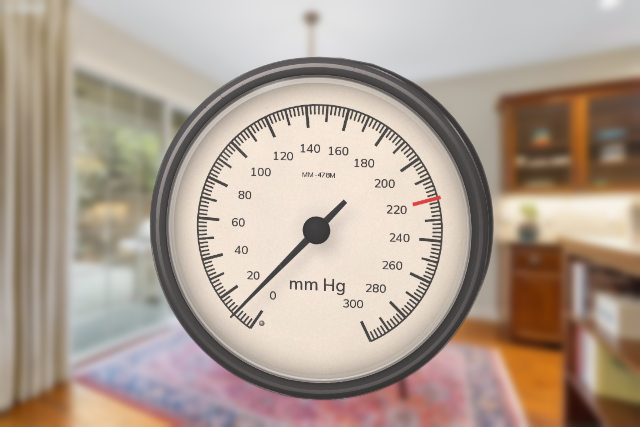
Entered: 10 mmHg
